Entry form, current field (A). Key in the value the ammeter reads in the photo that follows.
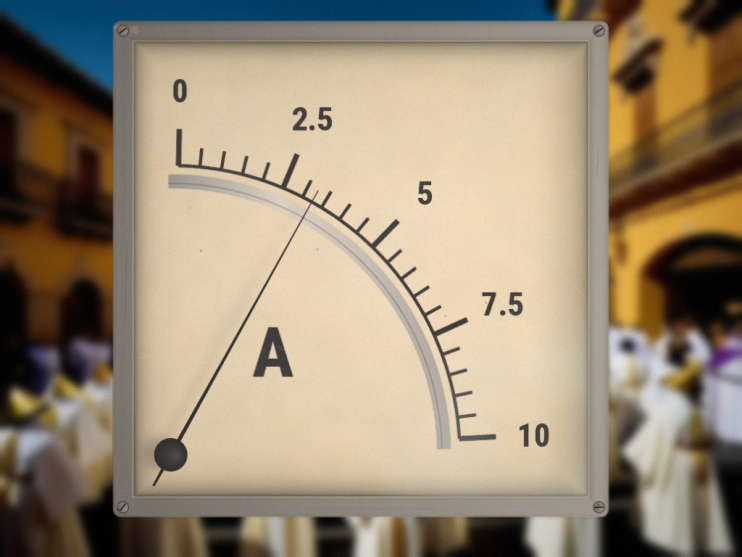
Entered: 3.25 A
